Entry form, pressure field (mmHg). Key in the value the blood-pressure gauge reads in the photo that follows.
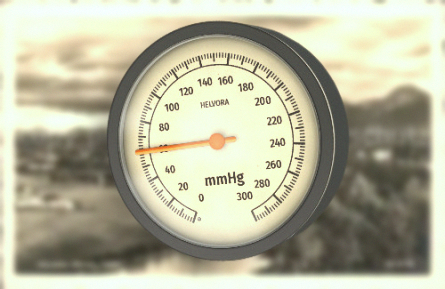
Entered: 60 mmHg
